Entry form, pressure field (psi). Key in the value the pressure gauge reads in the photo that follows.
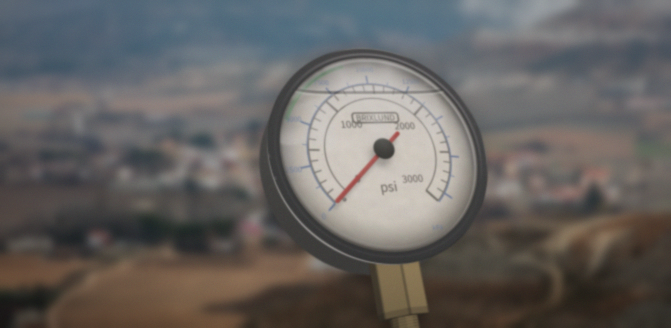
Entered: 0 psi
